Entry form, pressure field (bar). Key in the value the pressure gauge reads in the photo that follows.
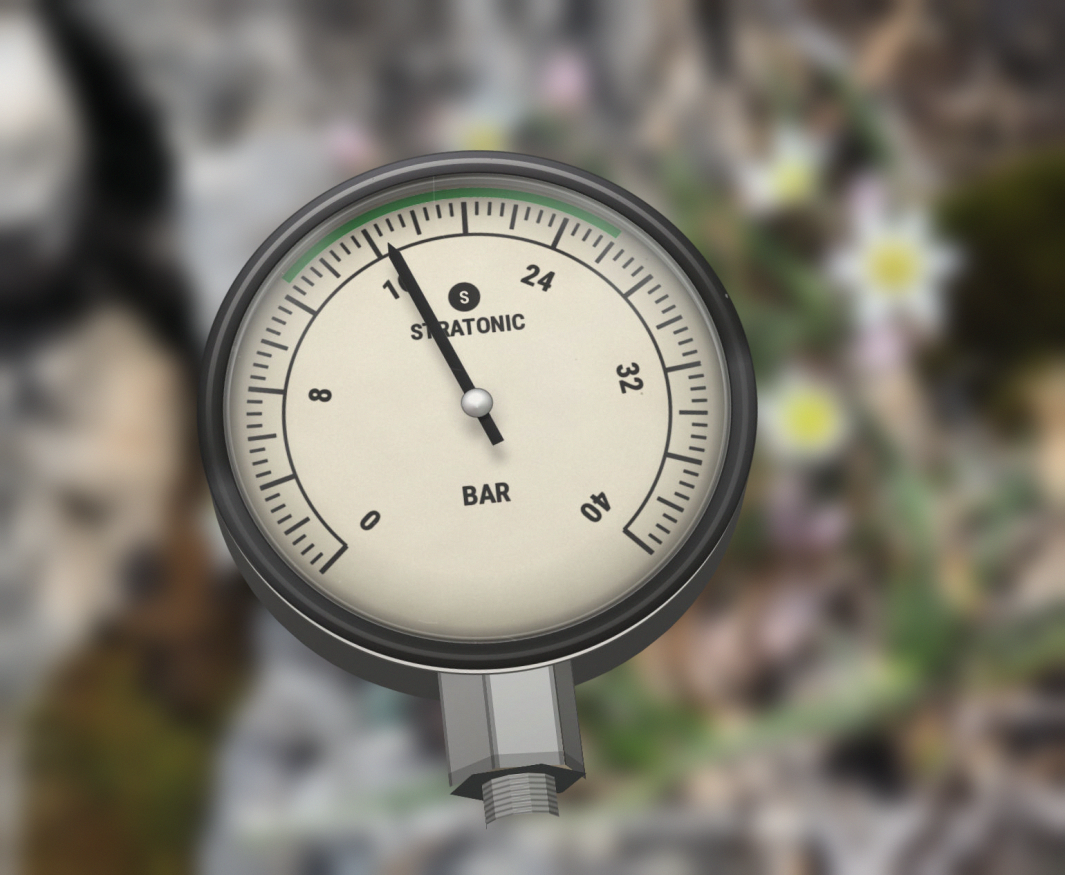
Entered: 16.5 bar
